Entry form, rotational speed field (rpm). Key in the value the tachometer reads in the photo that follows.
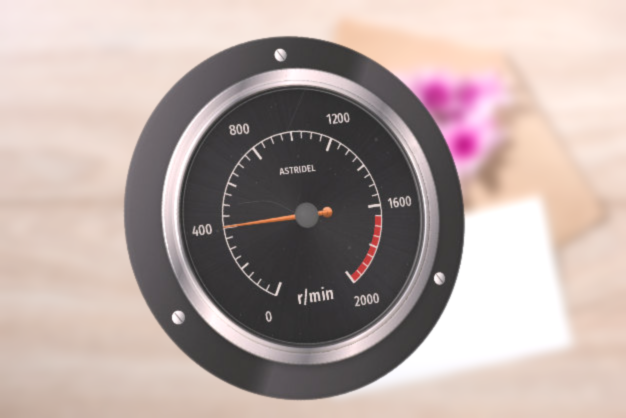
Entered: 400 rpm
